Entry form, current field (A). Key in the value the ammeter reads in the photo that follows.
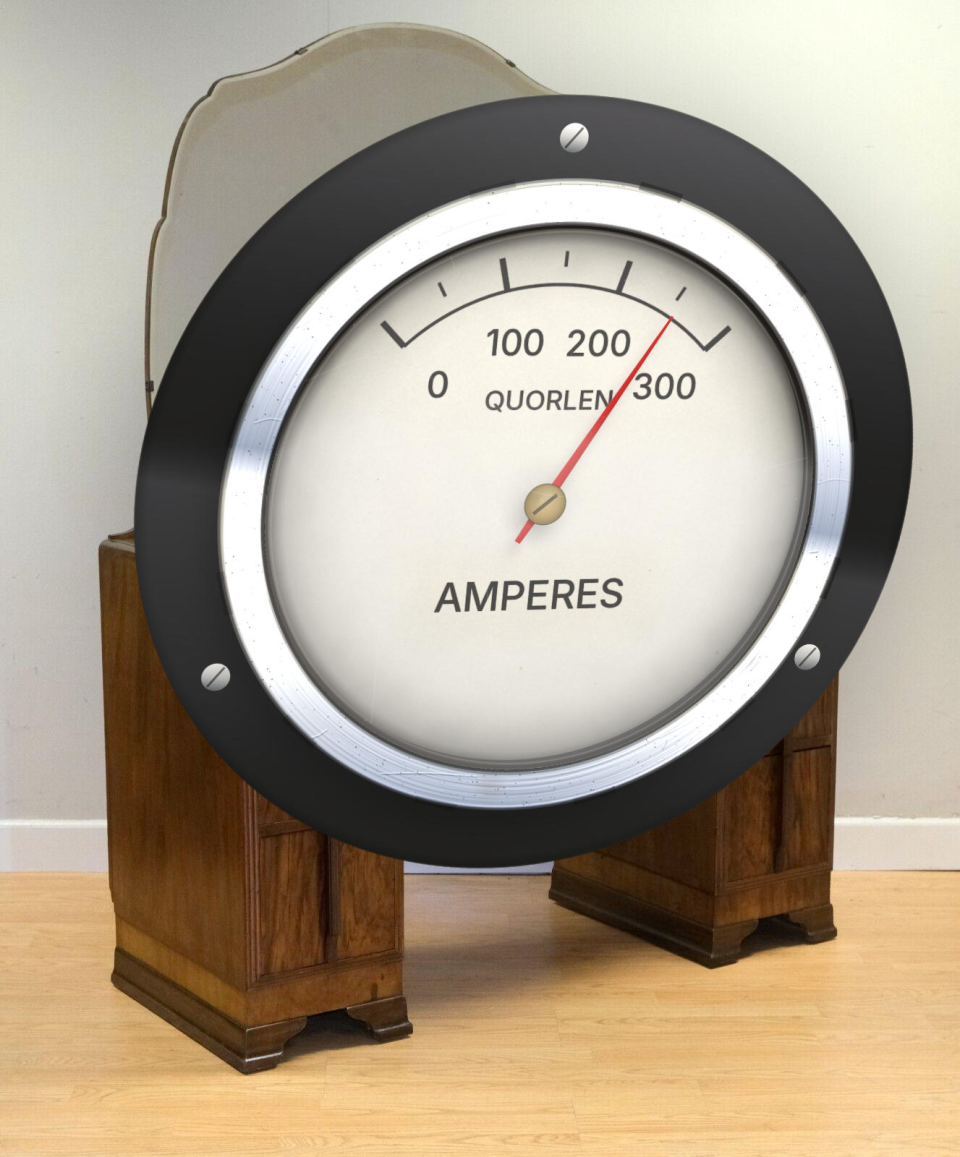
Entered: 250 A
